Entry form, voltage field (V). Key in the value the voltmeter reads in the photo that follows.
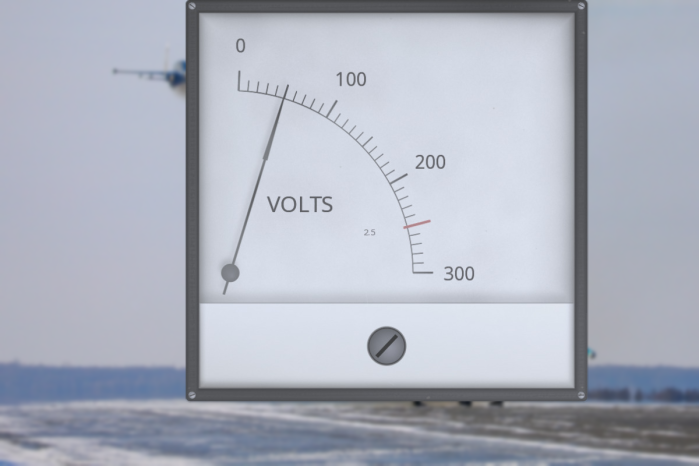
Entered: 50 V
